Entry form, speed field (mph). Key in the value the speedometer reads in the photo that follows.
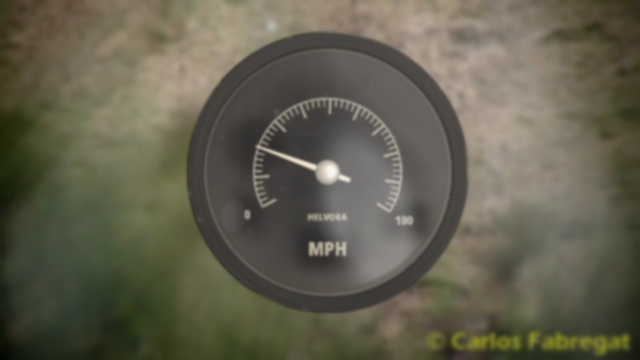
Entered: 20 mph
